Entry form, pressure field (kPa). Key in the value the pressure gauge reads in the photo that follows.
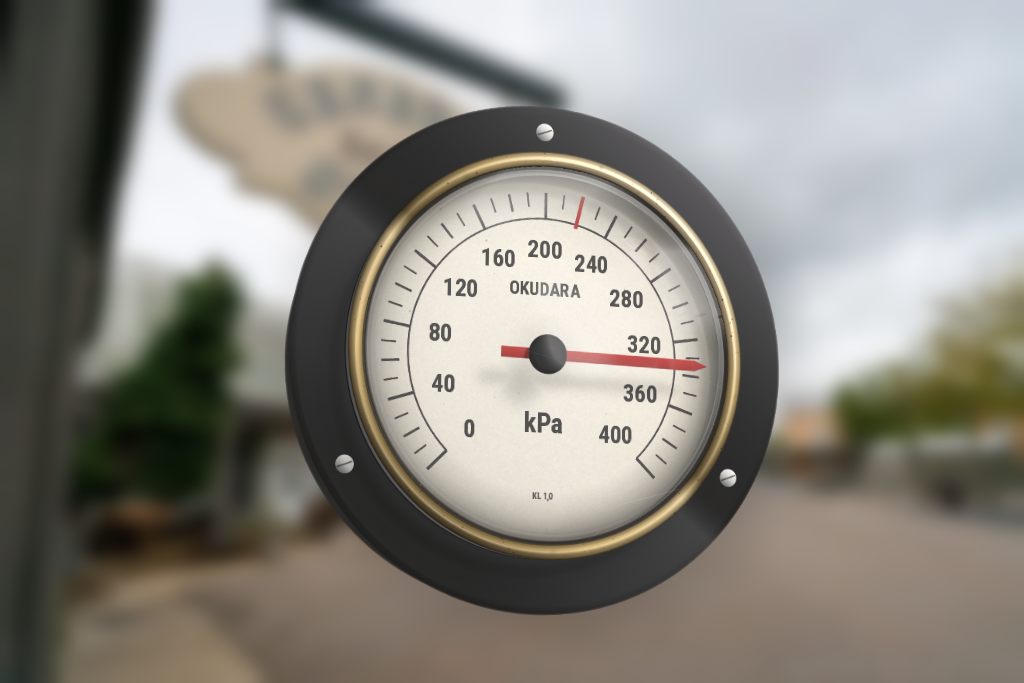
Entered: 335 kPa
